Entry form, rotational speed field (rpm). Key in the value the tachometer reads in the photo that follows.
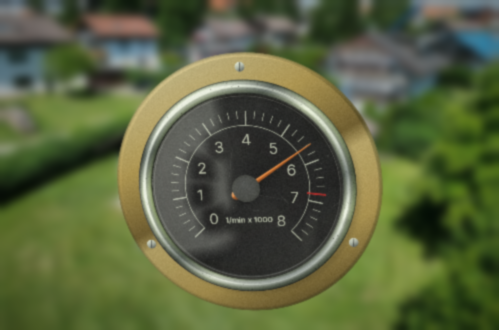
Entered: 5600 rpm
